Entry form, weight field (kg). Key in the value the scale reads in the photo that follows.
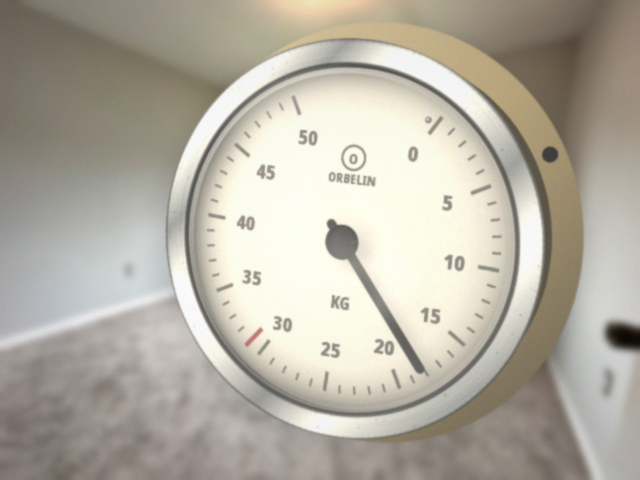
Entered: 18 kg
